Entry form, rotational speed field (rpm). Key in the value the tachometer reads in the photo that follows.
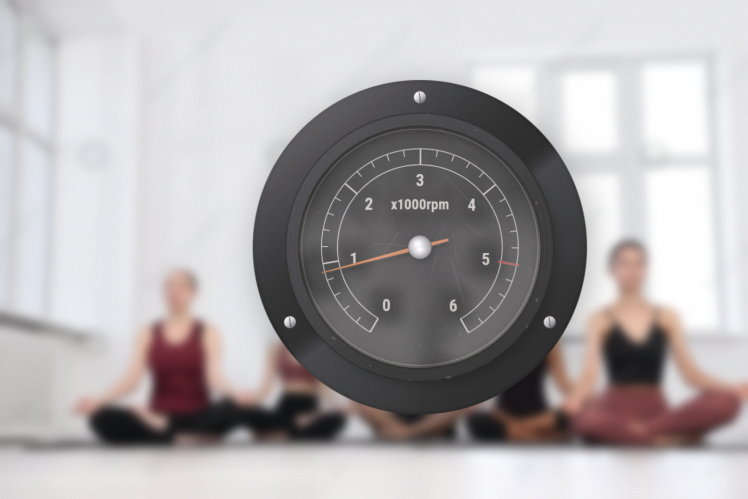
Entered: 900 rpm
